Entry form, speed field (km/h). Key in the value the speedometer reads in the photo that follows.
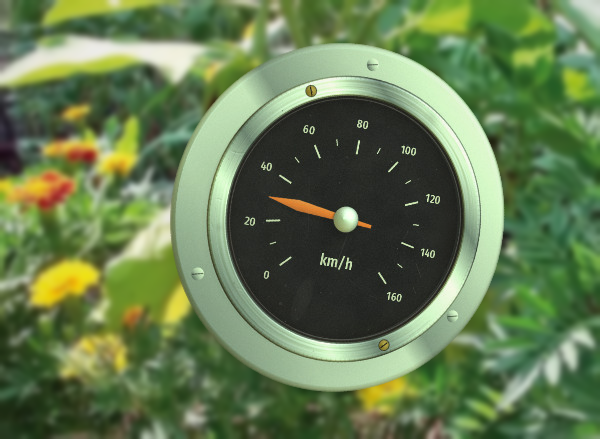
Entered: 30 km/h
